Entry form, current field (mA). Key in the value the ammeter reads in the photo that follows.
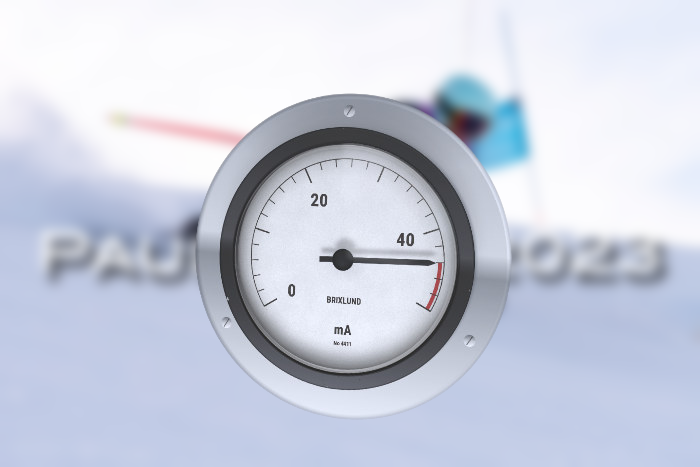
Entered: 44 mA
